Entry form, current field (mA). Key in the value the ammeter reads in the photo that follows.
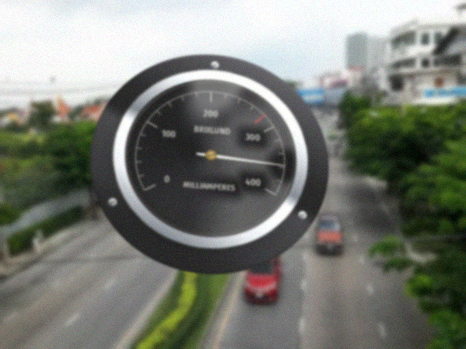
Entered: 360 mA
